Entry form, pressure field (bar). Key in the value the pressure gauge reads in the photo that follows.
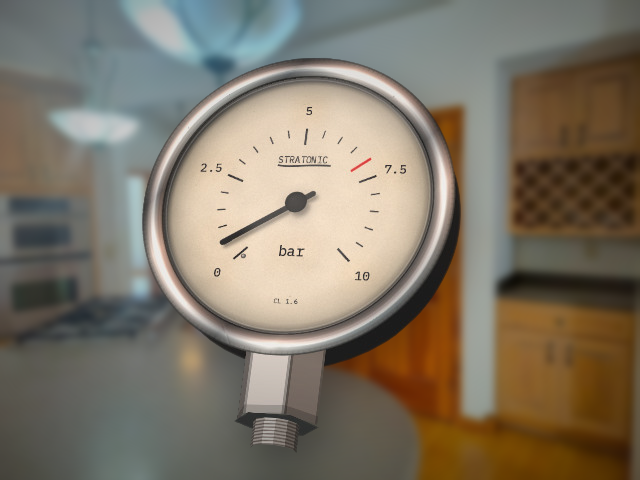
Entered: 0.5 bar
